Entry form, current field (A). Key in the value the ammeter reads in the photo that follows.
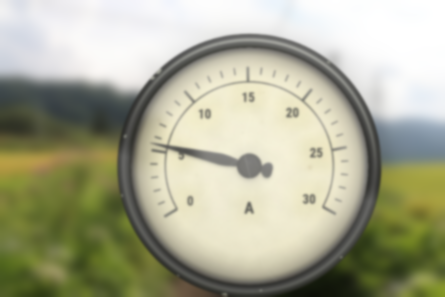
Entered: 5.5 A
